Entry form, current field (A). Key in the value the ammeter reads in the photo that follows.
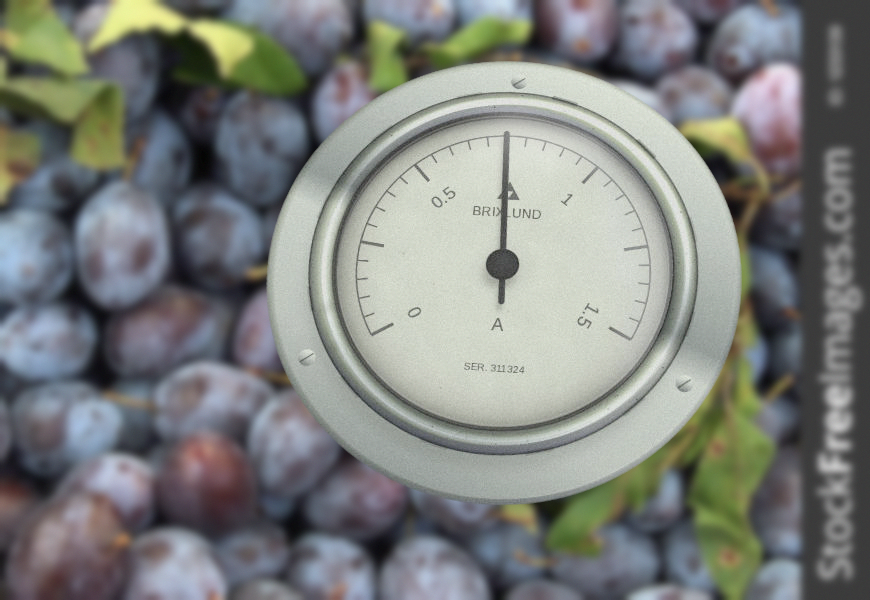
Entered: 0.75 A
